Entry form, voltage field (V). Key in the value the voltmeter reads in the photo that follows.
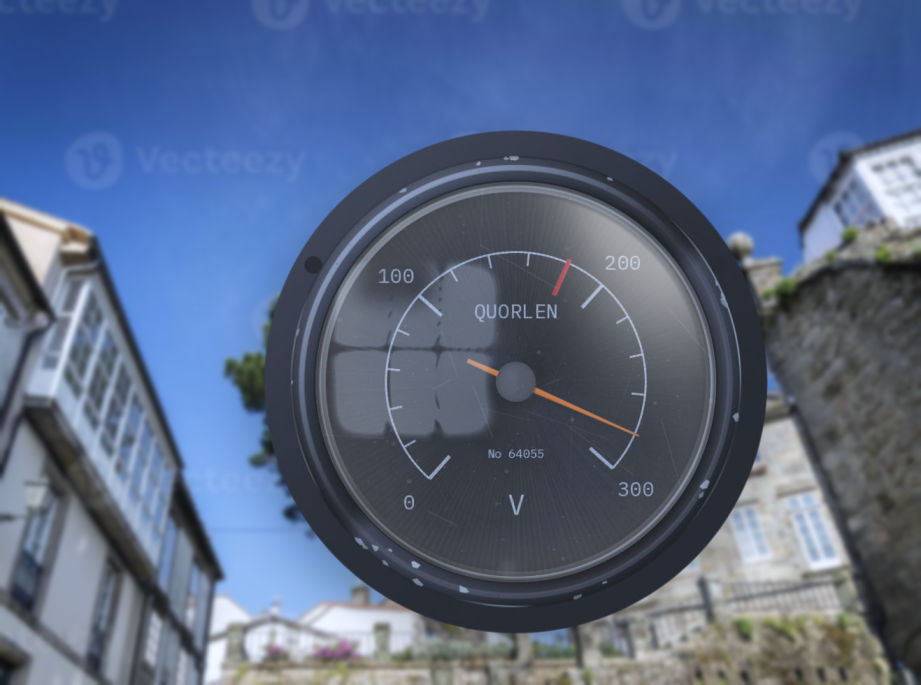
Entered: 280 V
